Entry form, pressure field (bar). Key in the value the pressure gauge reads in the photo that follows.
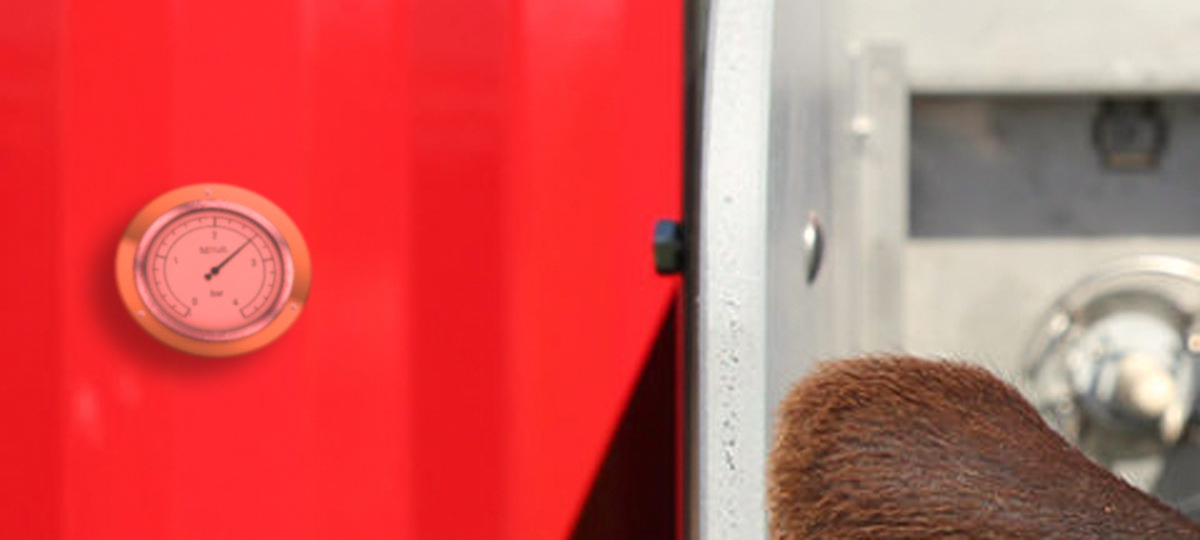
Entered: 2.6 bar
